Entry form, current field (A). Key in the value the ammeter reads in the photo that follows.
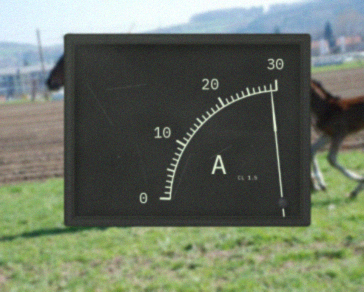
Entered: 29 A
